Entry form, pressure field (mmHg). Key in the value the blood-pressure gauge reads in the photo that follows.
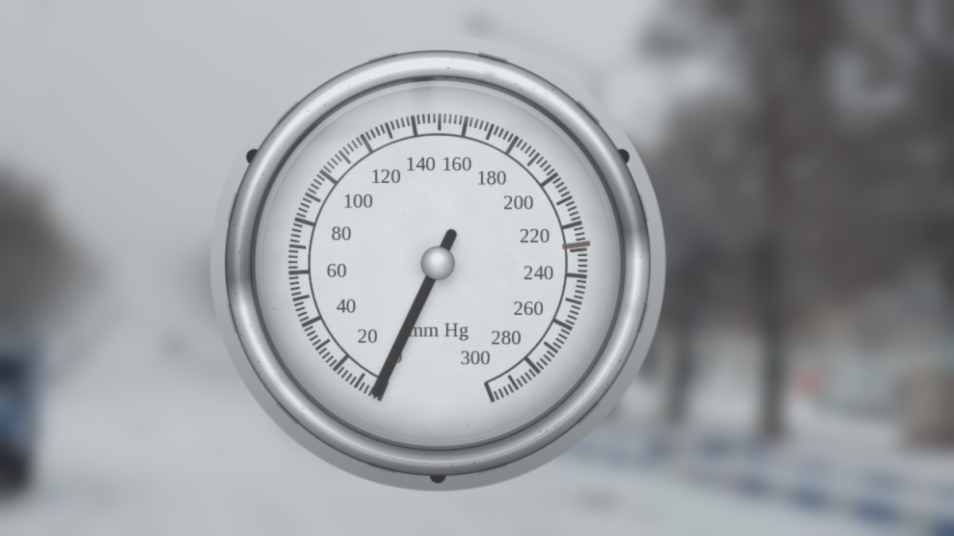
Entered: 2 mmHg
